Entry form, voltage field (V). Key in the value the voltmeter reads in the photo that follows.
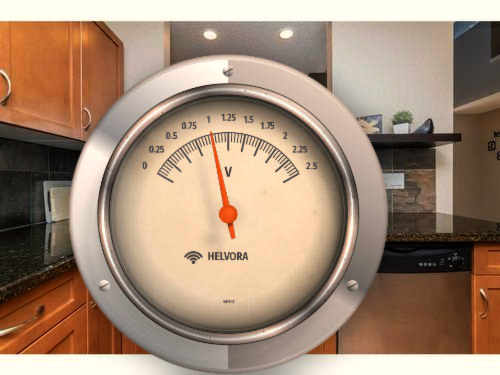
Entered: 1 V
